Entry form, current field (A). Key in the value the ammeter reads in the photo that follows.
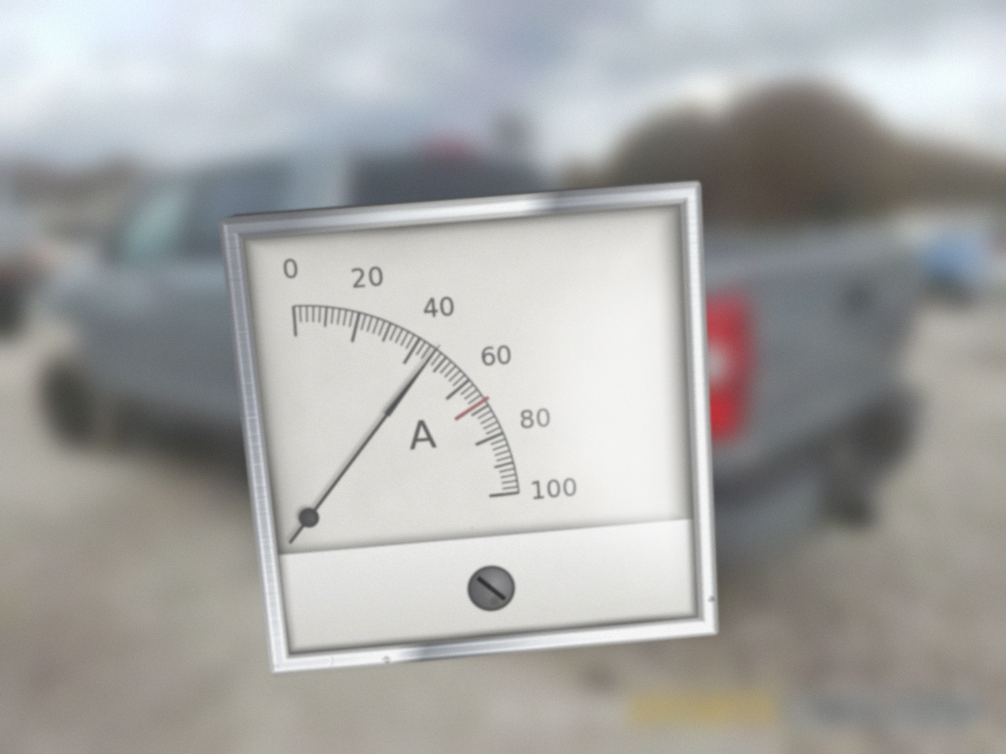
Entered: 46 A
